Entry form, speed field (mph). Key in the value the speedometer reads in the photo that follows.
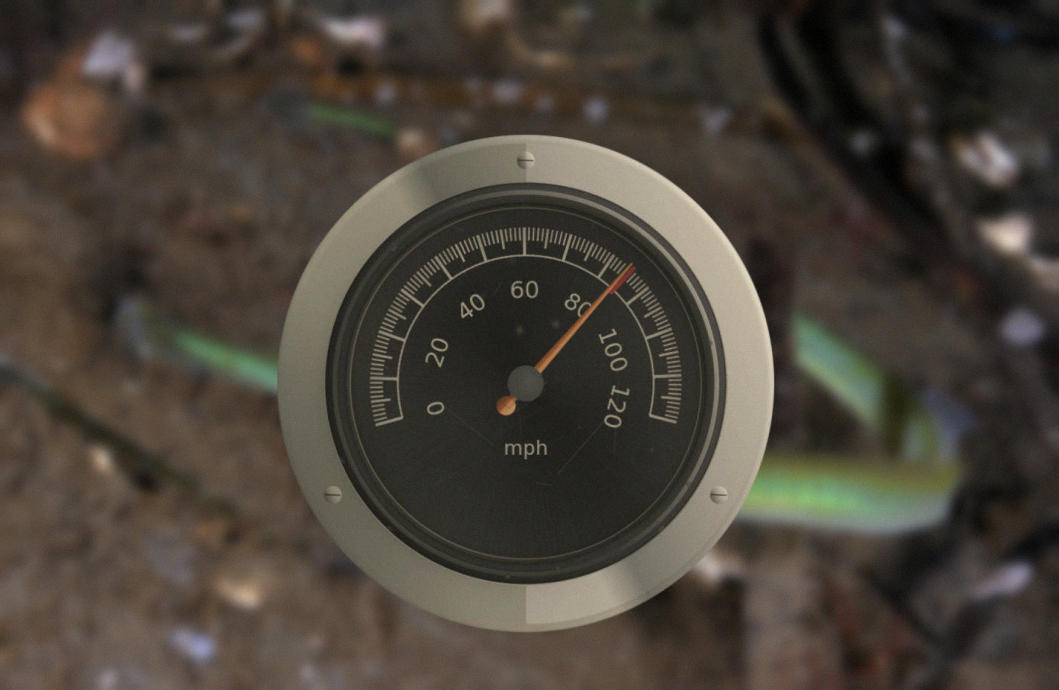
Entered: 84 mph
